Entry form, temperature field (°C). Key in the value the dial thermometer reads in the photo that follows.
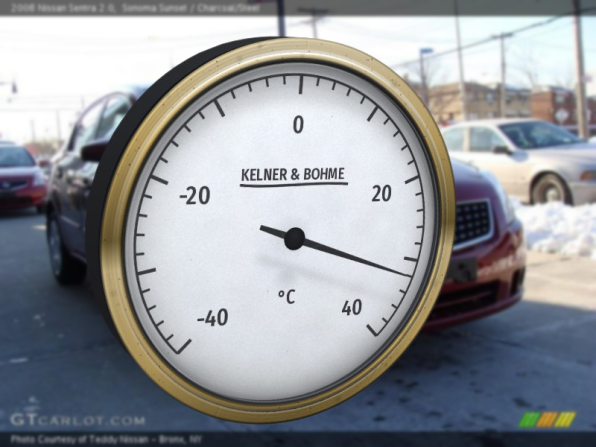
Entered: 32 °C
